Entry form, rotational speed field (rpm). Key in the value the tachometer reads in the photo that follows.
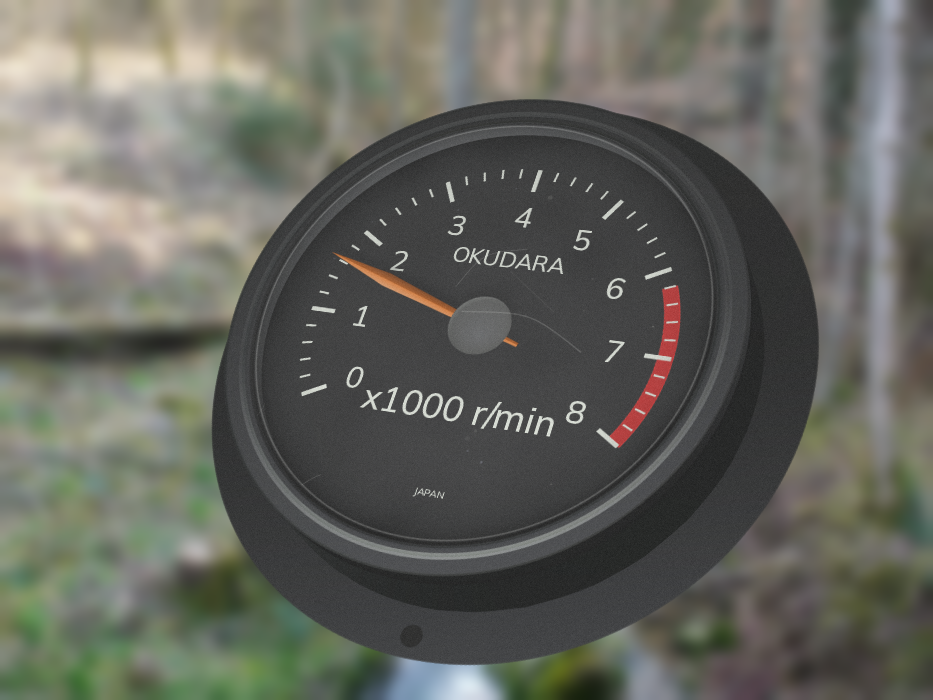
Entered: 1600 rpm
